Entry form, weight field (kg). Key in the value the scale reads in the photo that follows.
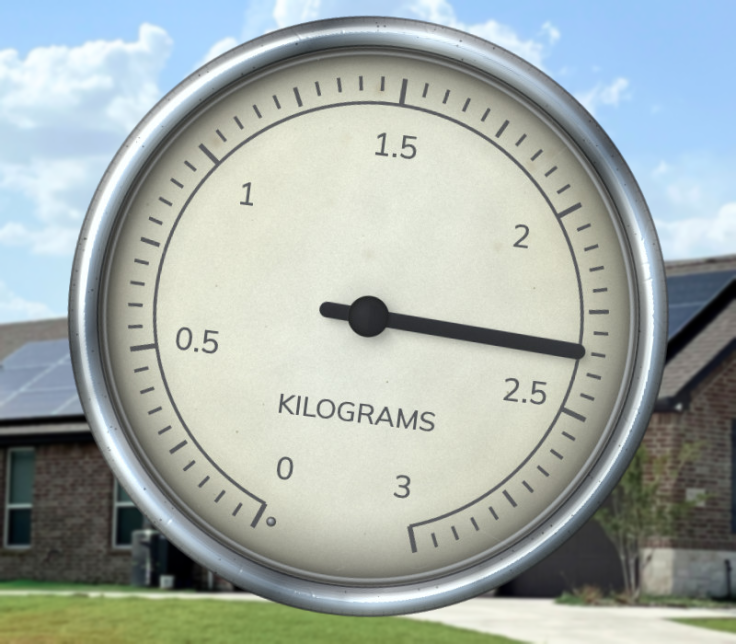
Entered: 2.35 kg
